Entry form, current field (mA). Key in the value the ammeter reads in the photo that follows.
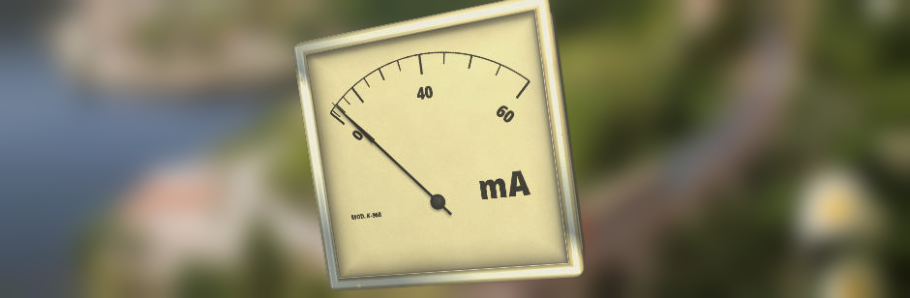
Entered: 10 mA
